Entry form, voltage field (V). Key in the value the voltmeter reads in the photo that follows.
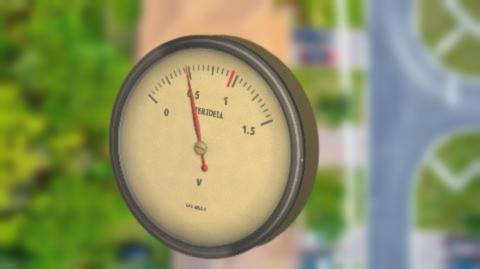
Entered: 0.5 V
